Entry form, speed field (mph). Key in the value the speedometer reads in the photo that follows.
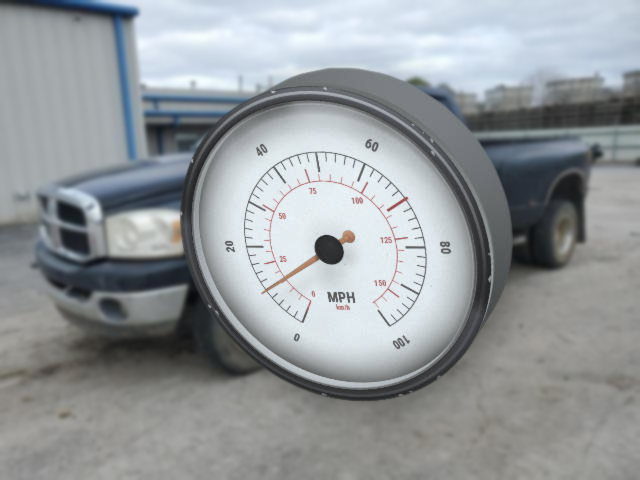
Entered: 10 mph
